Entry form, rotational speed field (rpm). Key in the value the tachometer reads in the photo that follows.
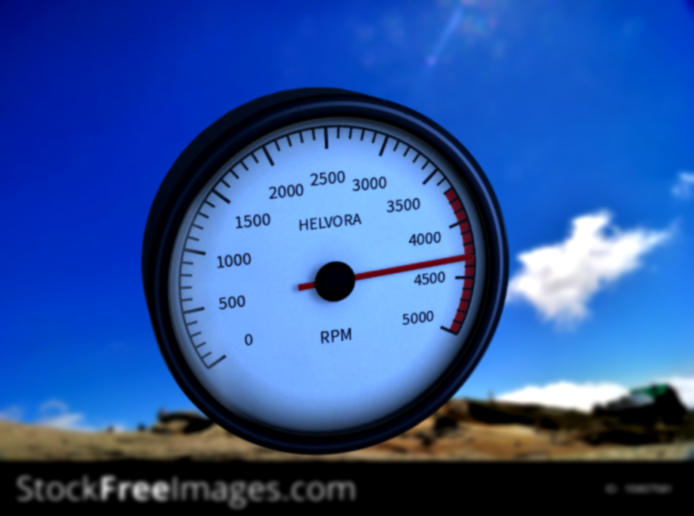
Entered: 4300 rpm
